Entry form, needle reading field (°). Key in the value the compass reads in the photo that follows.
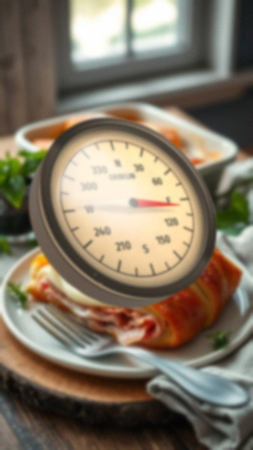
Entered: 97.5 °
